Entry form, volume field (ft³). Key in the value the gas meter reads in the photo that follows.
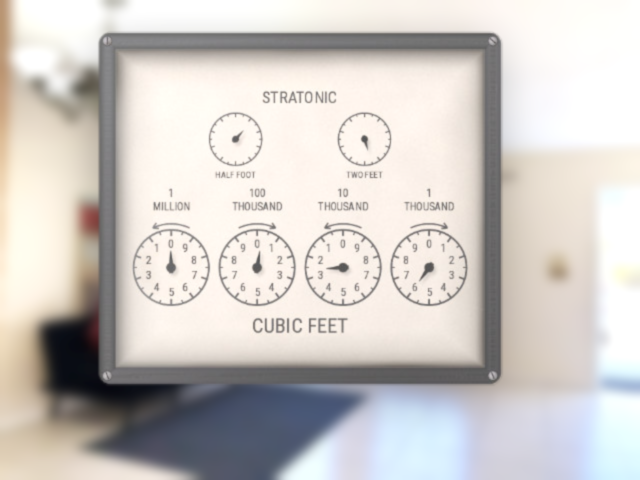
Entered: 2600 ft³
